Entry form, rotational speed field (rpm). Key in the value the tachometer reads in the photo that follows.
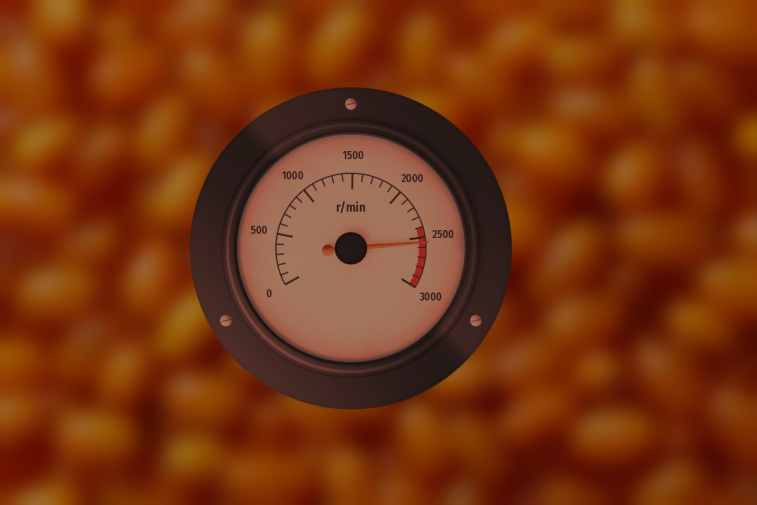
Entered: 2550 rpm
